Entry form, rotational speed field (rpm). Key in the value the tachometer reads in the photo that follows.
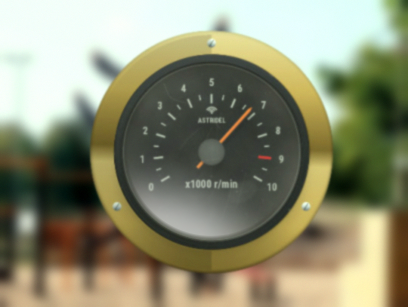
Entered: 6750 rpm
